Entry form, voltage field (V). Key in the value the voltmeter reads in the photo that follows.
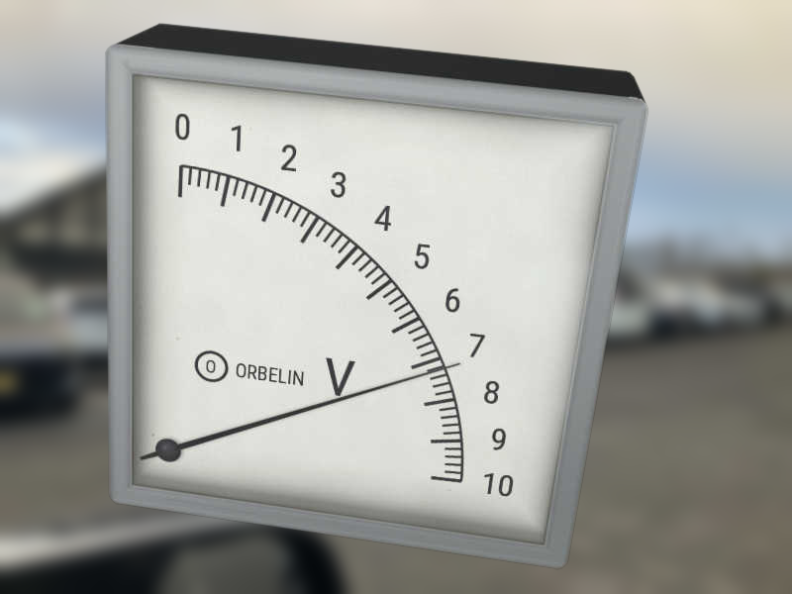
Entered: 7.2 V
